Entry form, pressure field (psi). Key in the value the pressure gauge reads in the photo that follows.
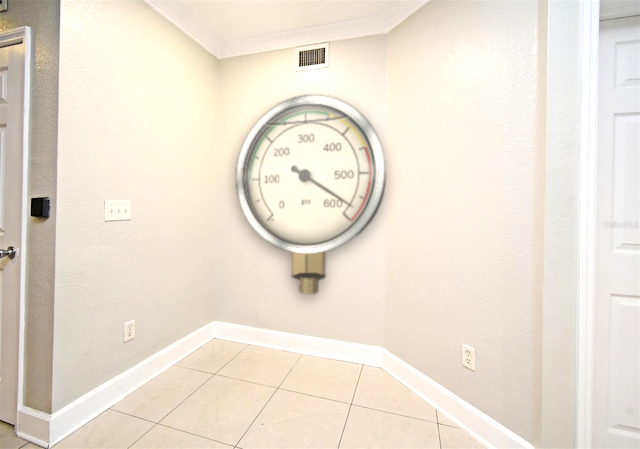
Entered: 575 psi
